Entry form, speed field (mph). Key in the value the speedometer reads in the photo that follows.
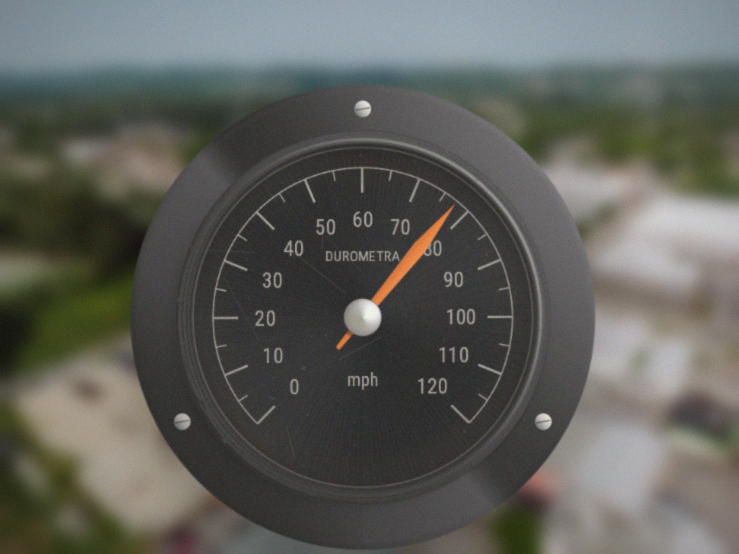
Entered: 77.5 mph
